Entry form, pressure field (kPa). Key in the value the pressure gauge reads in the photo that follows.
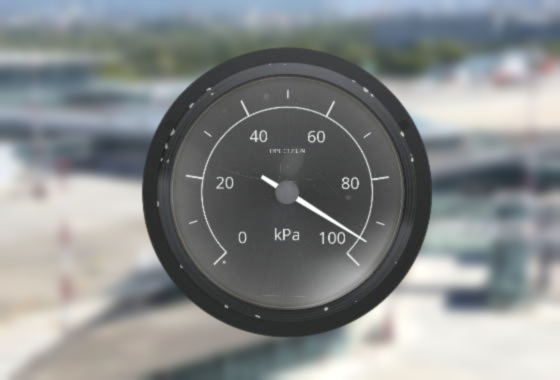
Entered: 95 kPa
